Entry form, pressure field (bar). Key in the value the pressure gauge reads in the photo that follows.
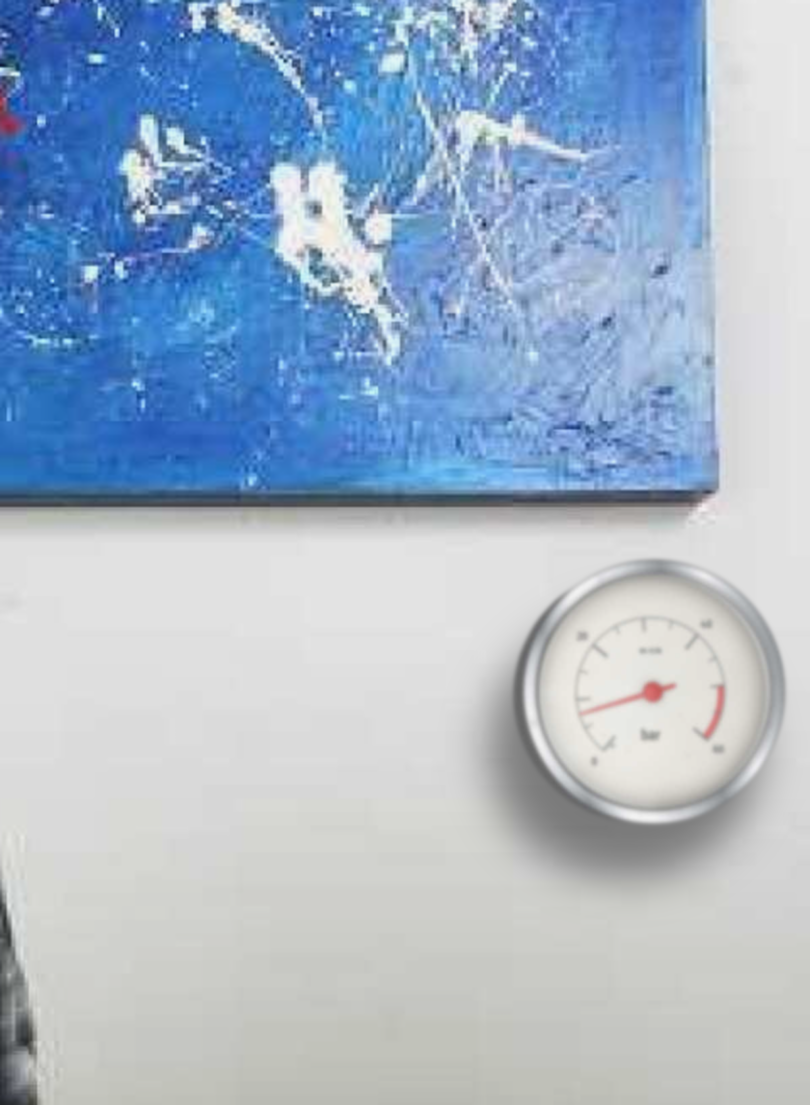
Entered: 7.5 bar
